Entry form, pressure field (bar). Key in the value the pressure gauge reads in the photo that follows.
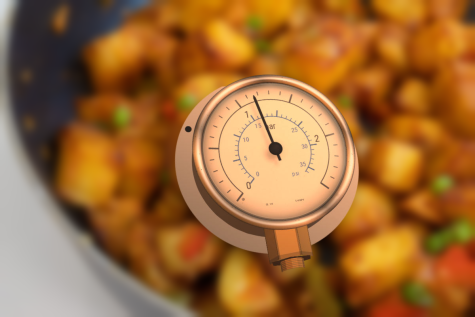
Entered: 1.15 bar
